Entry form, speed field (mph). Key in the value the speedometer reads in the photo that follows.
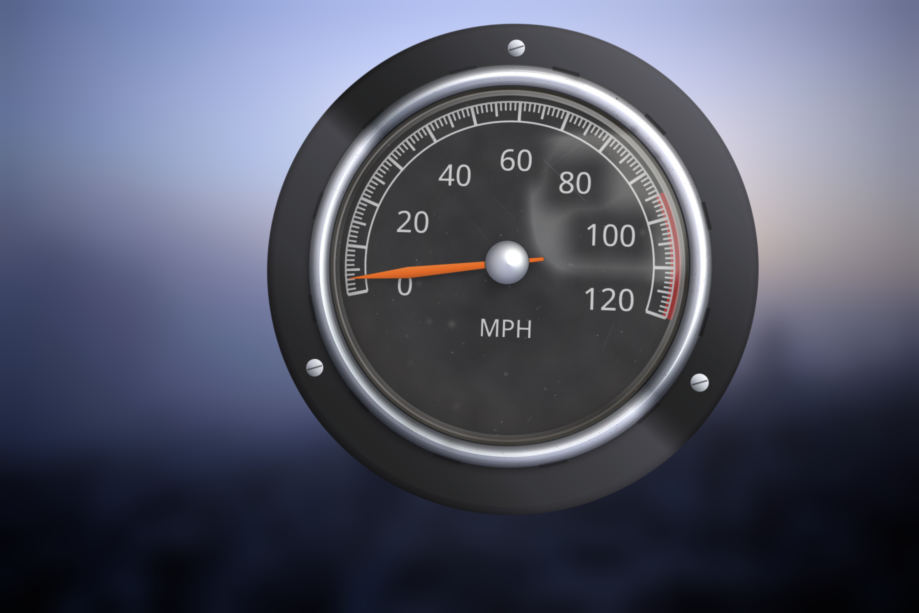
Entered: 3 mph
